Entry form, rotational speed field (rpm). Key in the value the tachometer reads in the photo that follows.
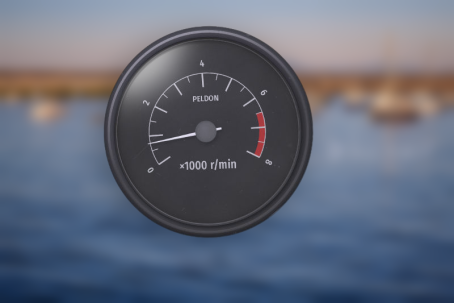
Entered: 750 rpm
